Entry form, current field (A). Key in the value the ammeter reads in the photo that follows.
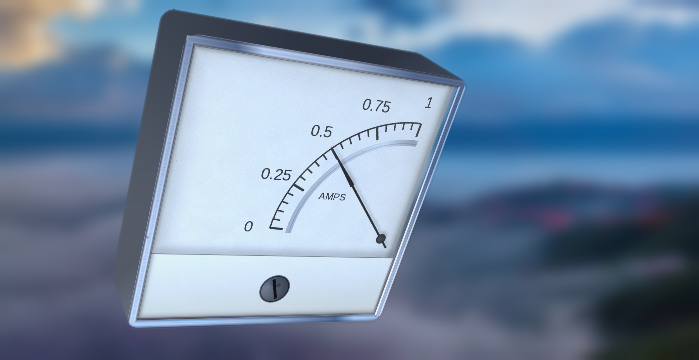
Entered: 0.5 A
